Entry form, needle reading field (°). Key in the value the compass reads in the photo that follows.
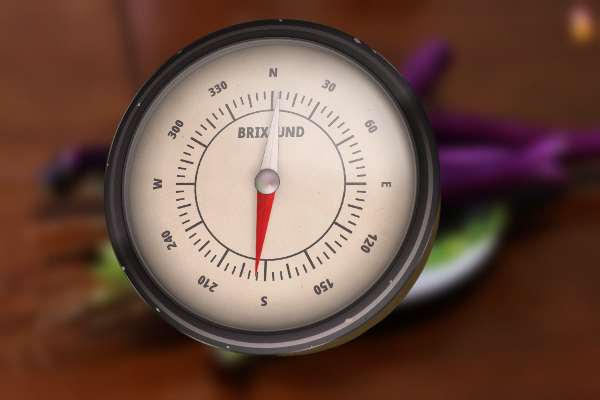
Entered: 185 °
